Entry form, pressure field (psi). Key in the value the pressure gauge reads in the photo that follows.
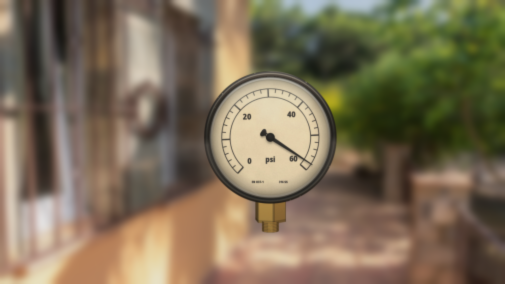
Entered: 58 psi
